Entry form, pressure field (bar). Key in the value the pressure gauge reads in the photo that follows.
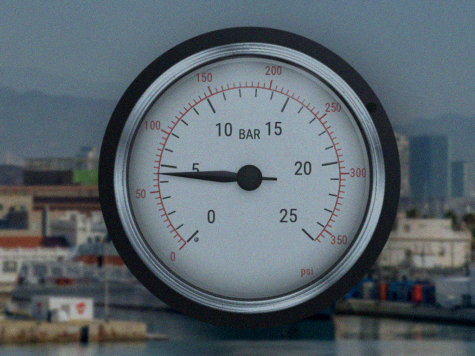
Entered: 4.5 bar
